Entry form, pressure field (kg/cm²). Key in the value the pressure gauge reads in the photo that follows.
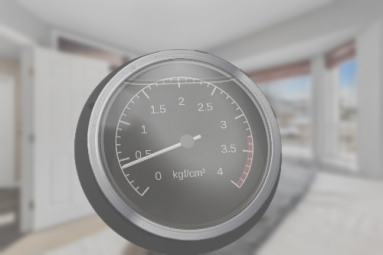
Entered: 0.4 kg/cm²
